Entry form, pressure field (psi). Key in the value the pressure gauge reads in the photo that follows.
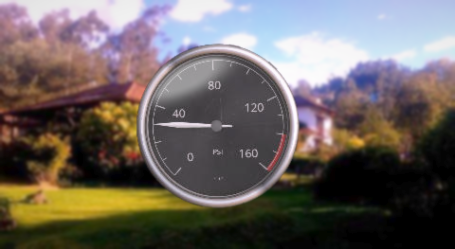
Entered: 30 psi
